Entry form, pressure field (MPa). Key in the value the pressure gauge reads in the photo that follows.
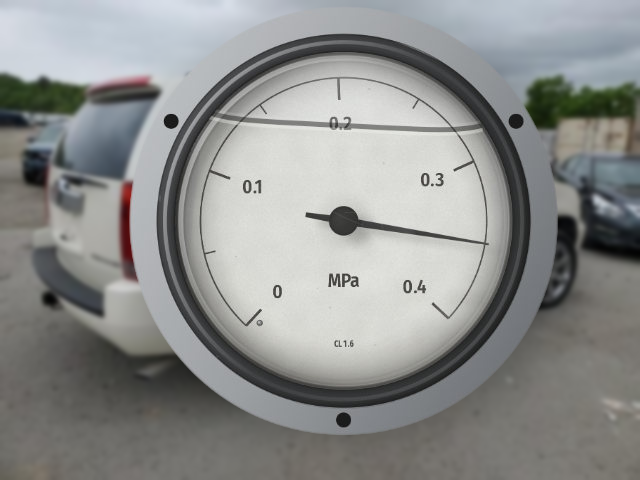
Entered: 0.35 MPa
